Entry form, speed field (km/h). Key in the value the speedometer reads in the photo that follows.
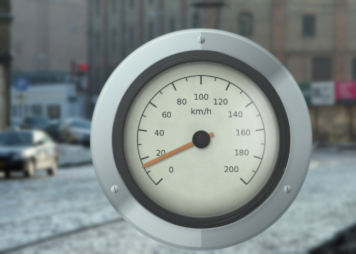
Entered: 15 km/h
